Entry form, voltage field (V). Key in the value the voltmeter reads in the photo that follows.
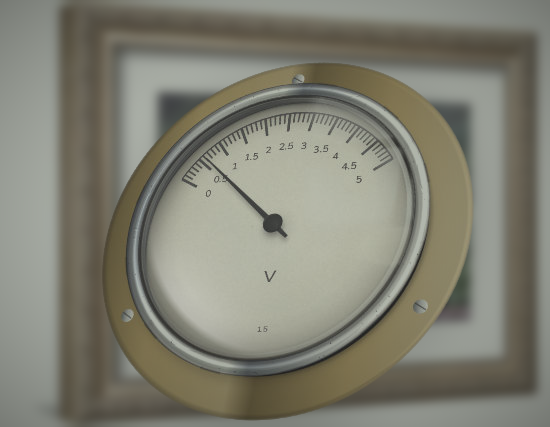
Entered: 0.6 V
